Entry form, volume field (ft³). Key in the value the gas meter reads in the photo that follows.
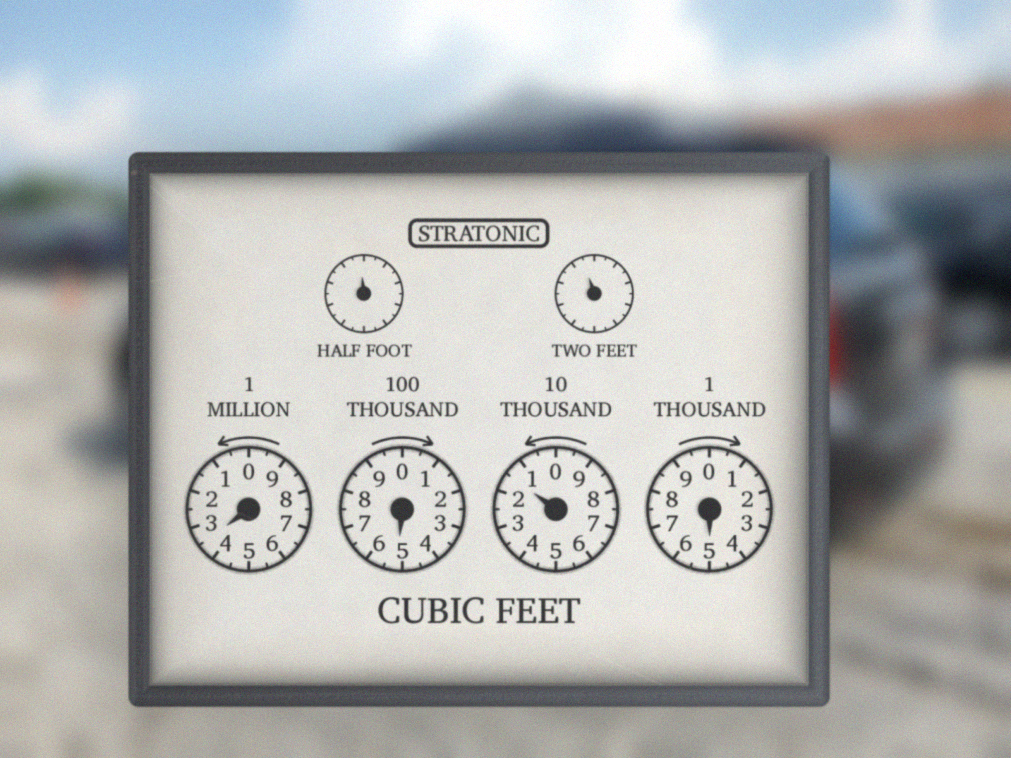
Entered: 351500 ft³
